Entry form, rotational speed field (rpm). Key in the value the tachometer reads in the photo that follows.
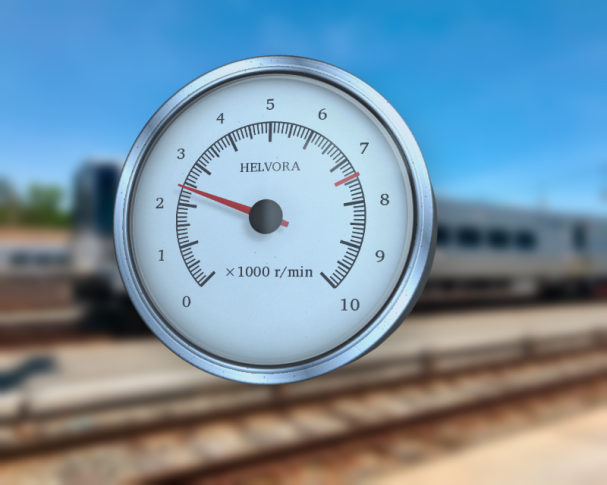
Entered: 2400 rpm
